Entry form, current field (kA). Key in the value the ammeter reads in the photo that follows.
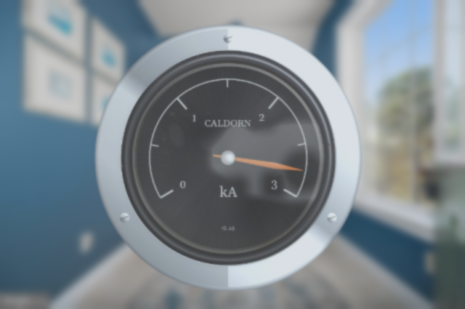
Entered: 2.75 kA
